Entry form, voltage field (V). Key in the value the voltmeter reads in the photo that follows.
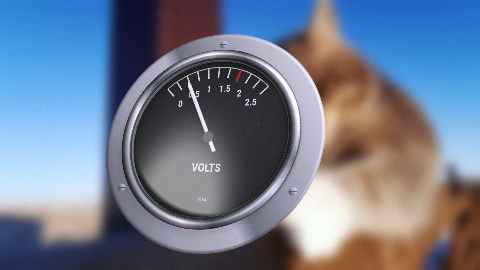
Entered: 0.5 V
